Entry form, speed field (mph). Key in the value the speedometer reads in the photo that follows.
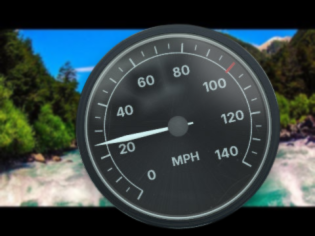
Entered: 25 mph
